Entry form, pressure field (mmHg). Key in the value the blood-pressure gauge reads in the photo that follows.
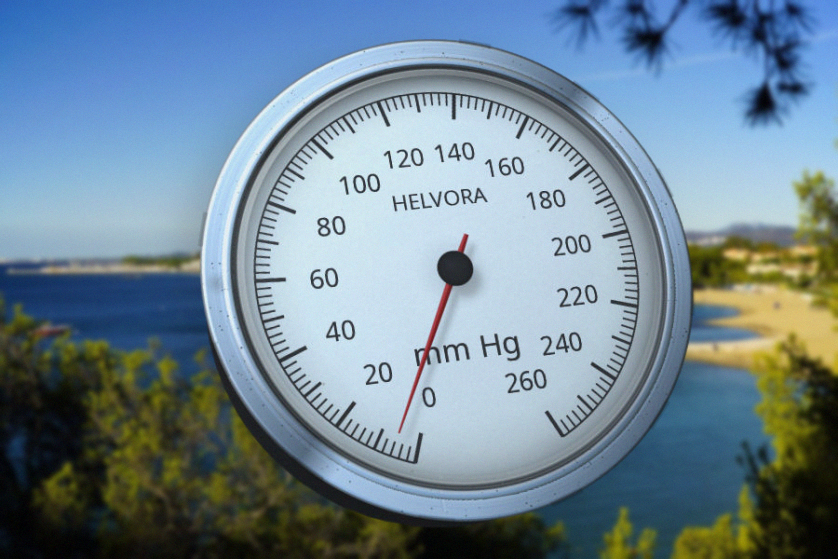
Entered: 6 mmHg
